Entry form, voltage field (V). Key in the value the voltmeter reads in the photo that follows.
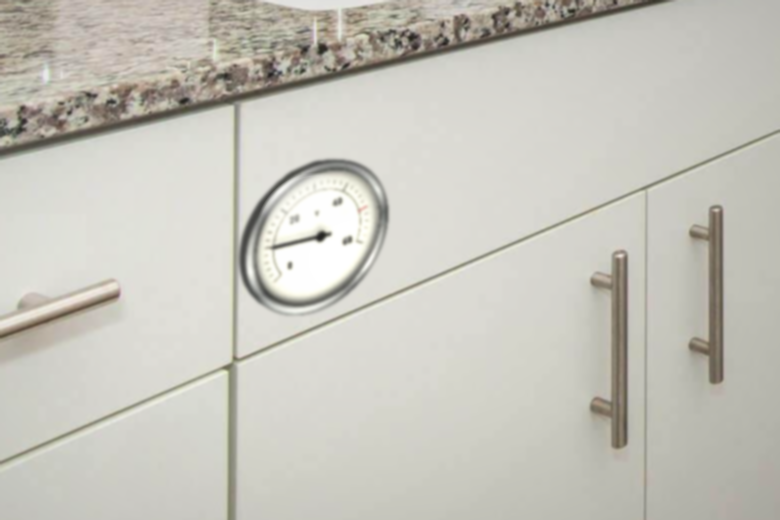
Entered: 10 V
